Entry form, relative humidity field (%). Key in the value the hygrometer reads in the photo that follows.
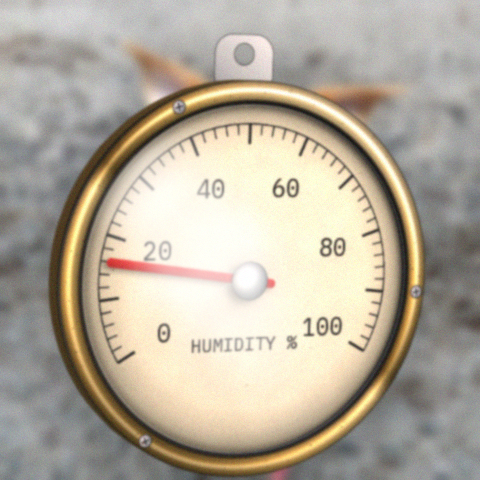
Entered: 16 %
